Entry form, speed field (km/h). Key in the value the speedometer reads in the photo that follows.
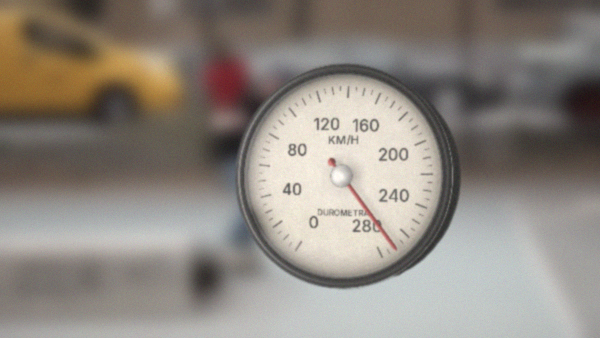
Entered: 270 km/h
